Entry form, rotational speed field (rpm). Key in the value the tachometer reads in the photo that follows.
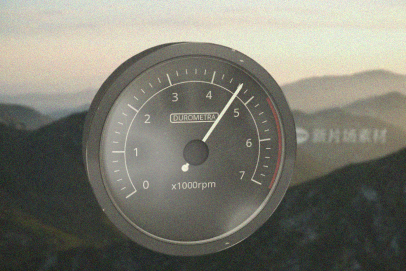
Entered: 4600 rpm
